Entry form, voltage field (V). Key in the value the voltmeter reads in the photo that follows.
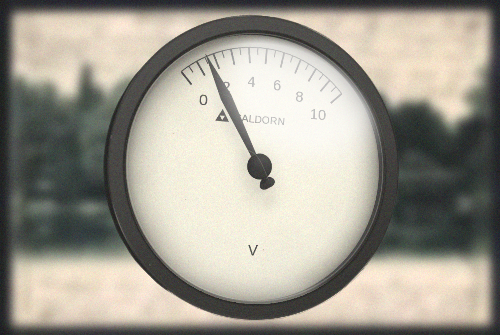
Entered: 1.5 V
